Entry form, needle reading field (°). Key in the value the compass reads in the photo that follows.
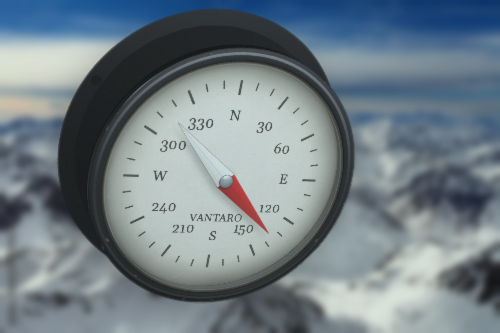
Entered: 135 °
